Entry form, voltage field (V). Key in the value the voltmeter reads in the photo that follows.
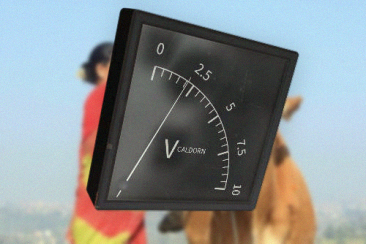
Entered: 2 V
